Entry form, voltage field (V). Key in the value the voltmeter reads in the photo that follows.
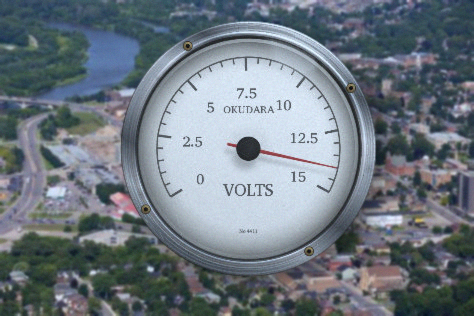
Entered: 14 V
